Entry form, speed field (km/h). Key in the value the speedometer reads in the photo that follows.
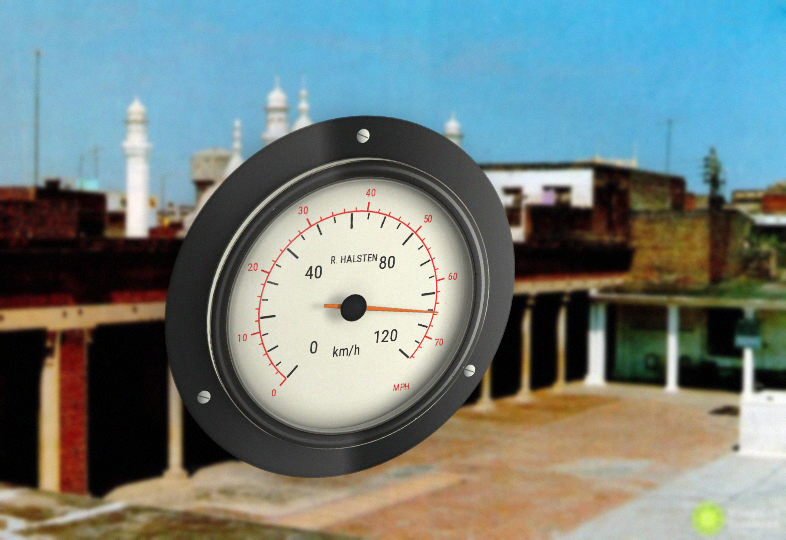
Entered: 105 km/h
